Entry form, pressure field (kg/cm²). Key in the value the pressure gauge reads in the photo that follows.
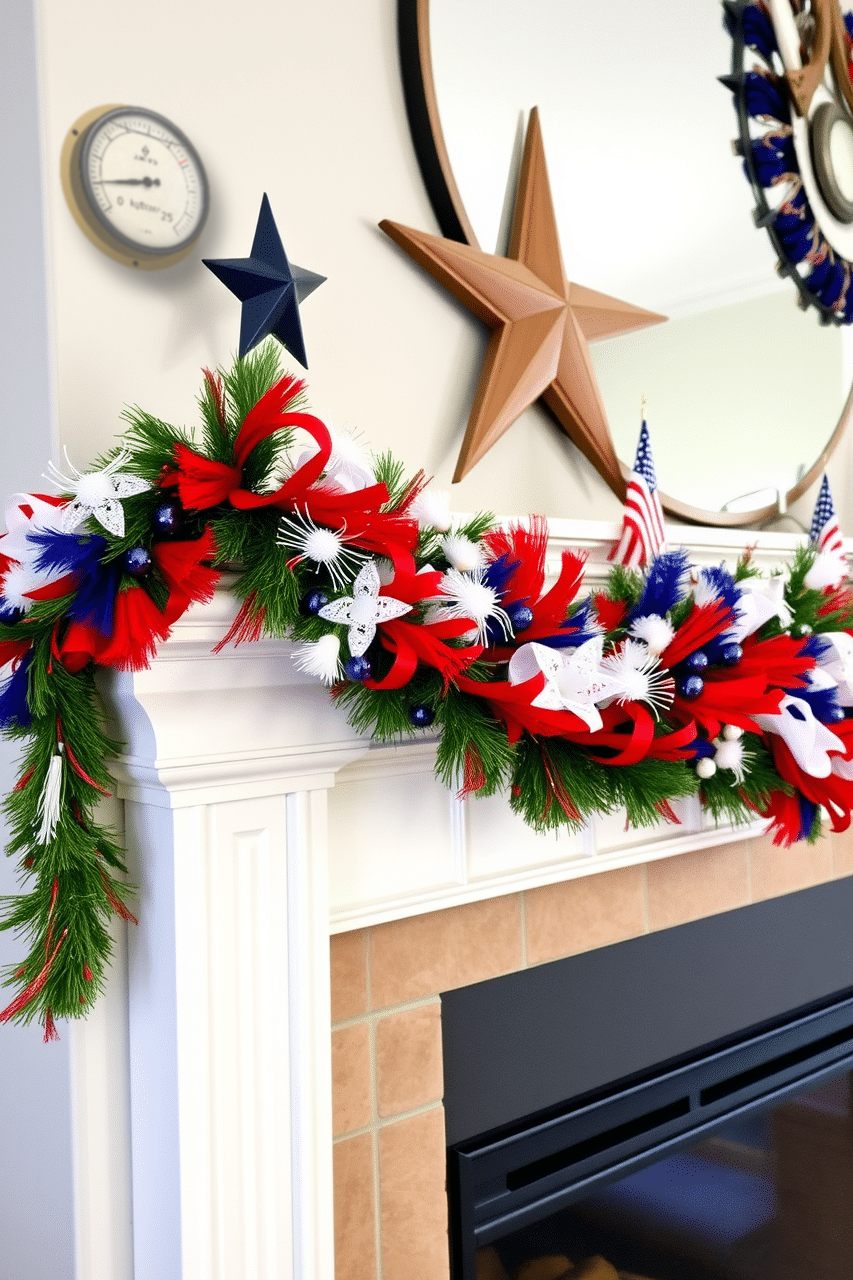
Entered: 2.5 kg/cm²
